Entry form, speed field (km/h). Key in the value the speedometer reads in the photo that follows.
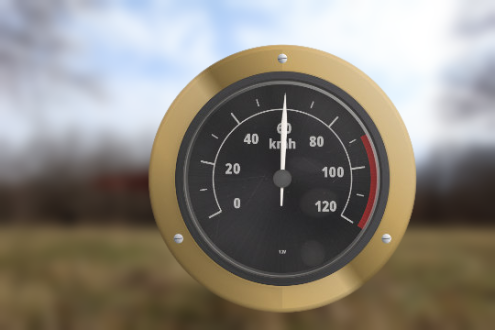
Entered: 60 km/h
